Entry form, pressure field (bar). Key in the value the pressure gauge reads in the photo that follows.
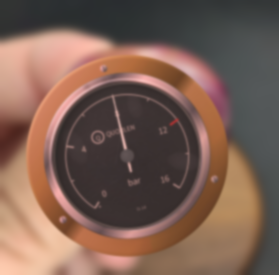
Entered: 8 bar
